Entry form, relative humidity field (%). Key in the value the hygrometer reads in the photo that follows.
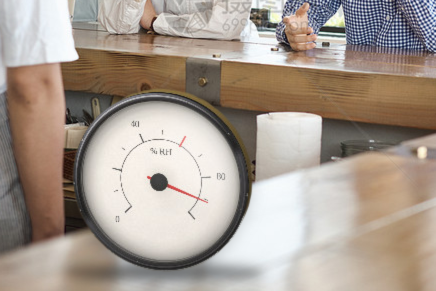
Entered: 90 %
